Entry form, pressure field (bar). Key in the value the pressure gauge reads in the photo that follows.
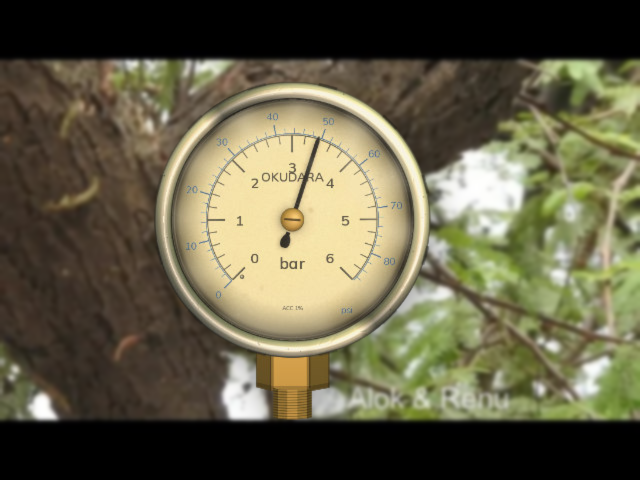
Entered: 3.4 bar
